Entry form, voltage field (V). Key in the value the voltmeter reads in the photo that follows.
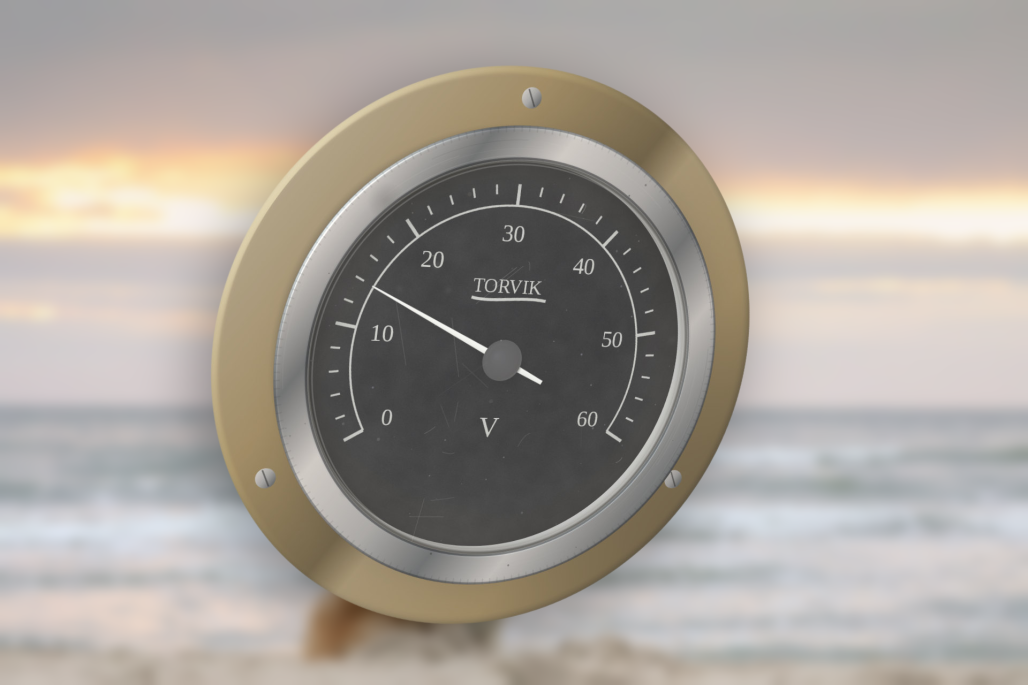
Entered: 14 V
